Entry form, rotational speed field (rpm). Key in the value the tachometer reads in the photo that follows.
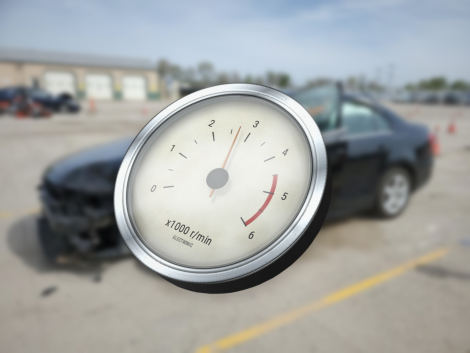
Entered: 2750 rpm
